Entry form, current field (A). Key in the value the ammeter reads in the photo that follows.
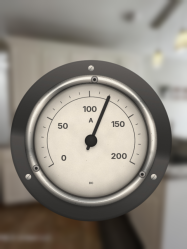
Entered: 120 A
